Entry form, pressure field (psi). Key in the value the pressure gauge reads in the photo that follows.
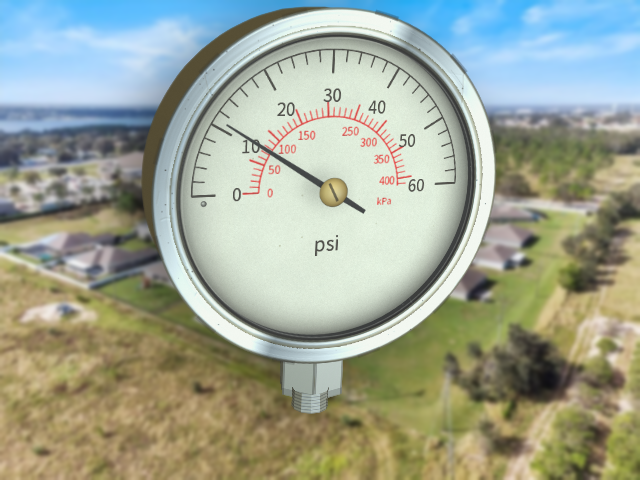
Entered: 11 psi
